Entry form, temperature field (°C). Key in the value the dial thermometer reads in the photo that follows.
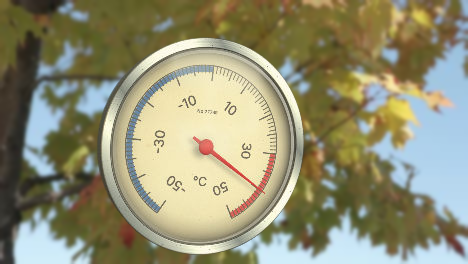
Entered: 40 °C
